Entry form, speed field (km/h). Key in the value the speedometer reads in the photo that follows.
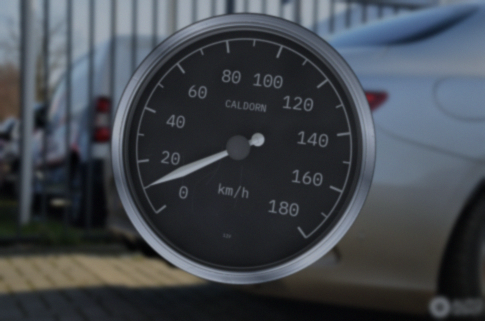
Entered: 10 km/h
